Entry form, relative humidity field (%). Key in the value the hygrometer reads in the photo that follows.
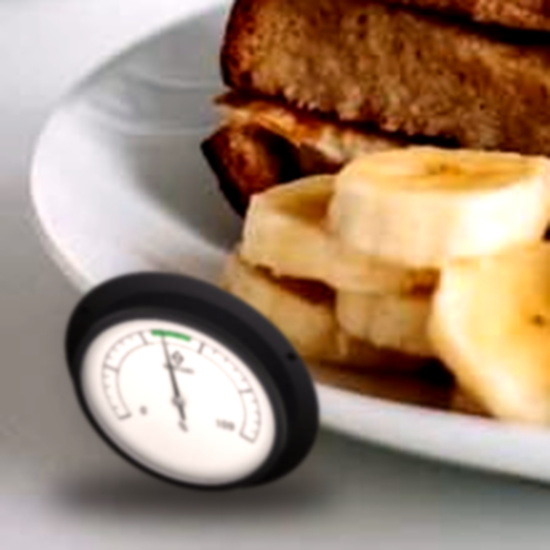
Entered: 48 %
